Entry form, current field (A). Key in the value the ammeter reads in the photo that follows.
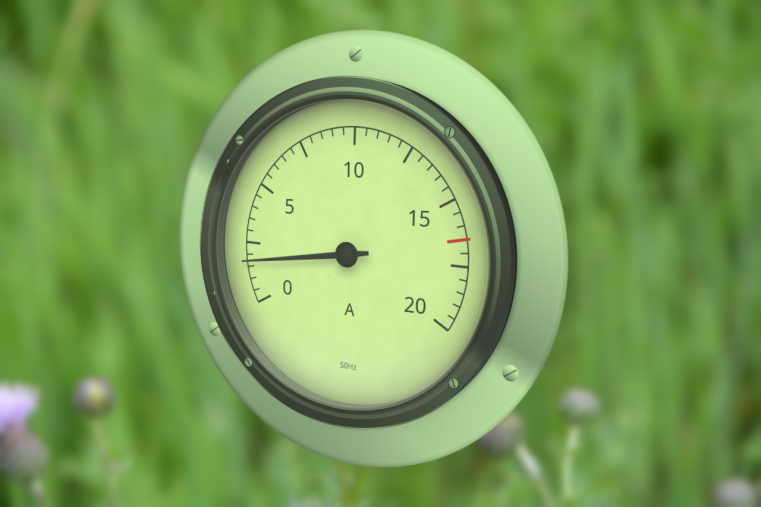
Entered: 1.75 A
